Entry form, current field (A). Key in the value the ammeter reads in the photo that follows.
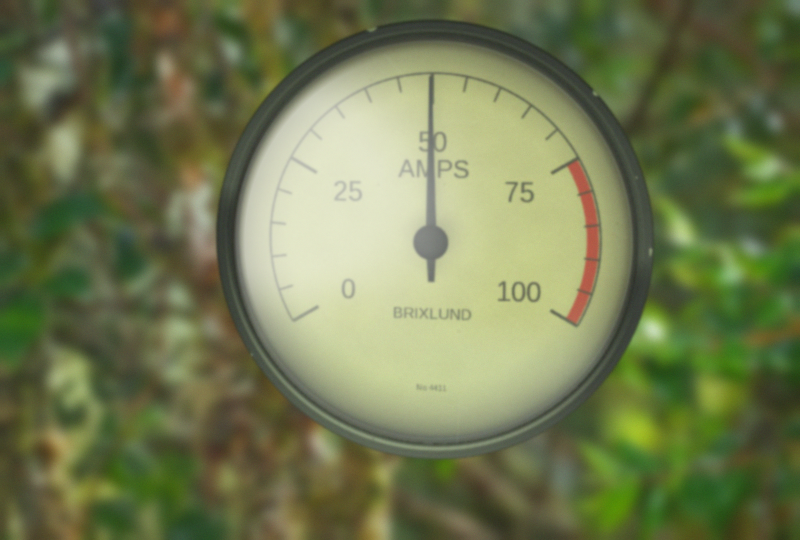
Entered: 50 A
